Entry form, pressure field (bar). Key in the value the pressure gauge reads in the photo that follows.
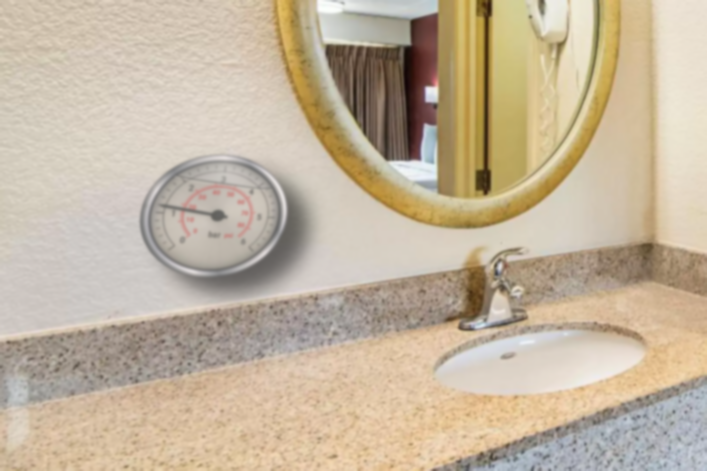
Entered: 1.2 bar
